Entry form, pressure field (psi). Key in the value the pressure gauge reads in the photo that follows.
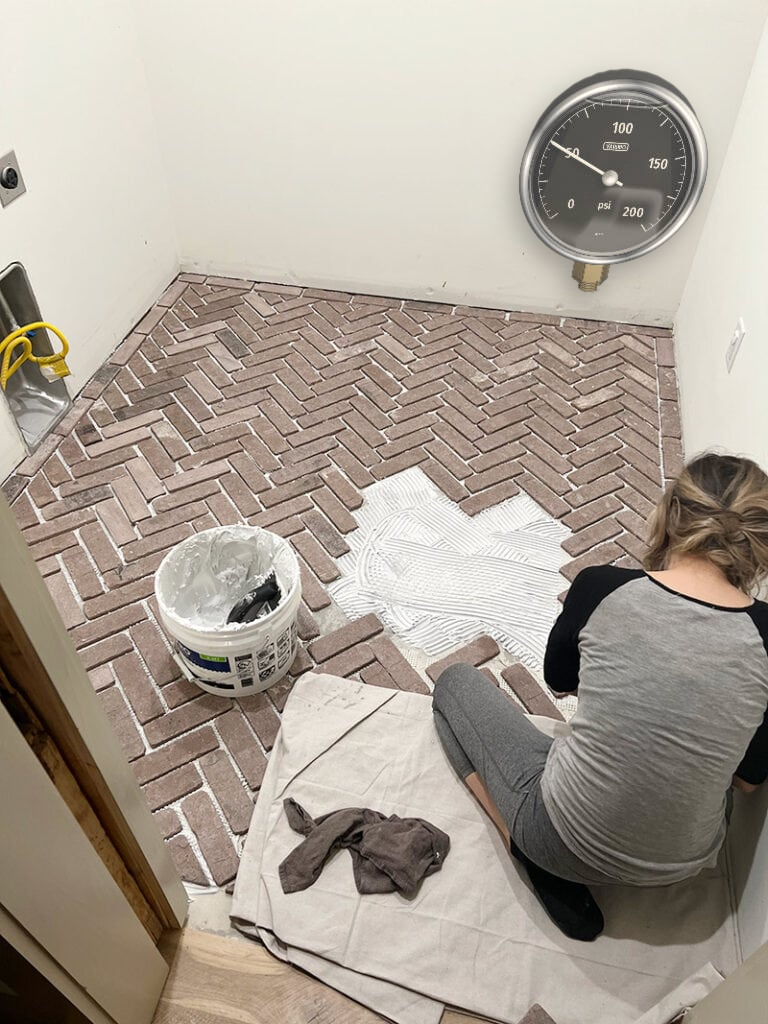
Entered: 50 psi
